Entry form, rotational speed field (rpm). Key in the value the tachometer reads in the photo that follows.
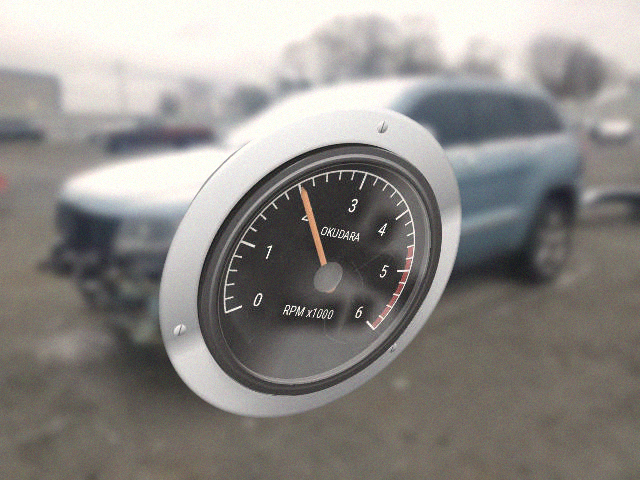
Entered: 2000 rpm
